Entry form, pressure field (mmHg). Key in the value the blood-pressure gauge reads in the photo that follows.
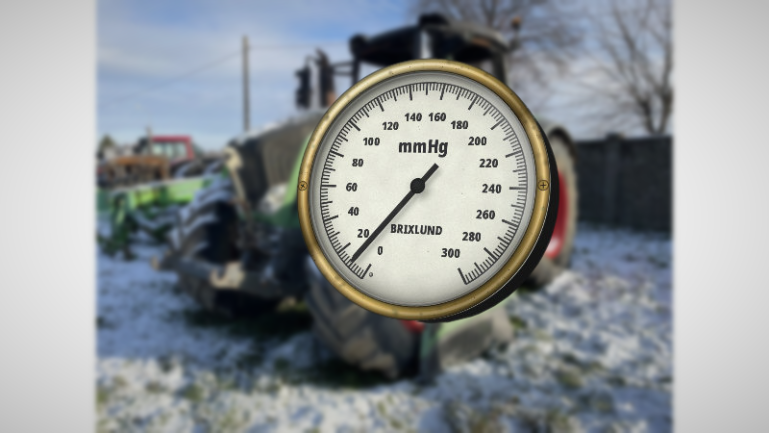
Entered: 10 mmHg
